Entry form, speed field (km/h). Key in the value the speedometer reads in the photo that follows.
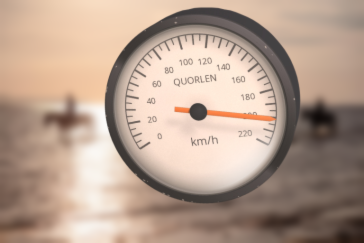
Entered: 200 km/h
